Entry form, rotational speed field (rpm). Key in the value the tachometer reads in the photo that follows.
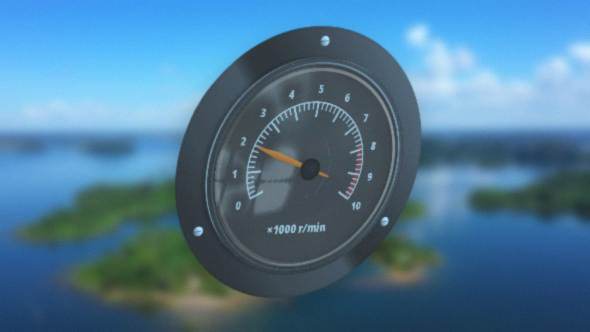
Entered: 2000 rpm
